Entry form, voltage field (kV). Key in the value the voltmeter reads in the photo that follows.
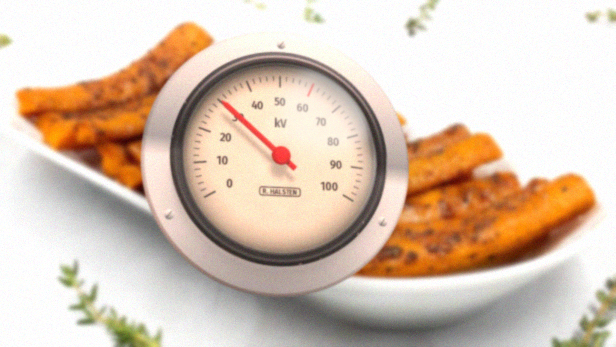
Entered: 30 kV
